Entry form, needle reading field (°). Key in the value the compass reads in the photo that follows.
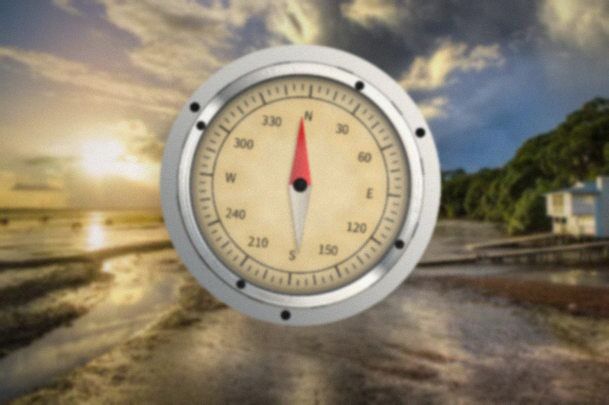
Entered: 355 °
